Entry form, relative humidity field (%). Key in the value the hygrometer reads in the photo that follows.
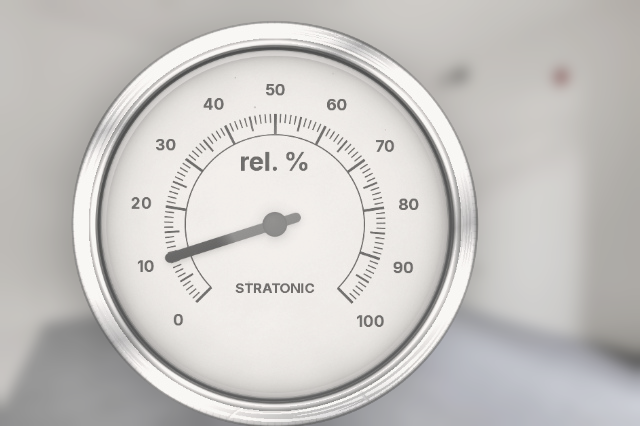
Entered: 10 %
